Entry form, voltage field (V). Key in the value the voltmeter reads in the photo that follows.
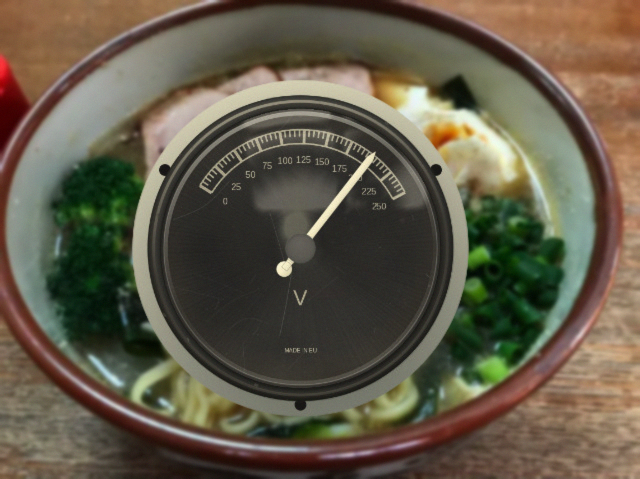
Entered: 200 V
